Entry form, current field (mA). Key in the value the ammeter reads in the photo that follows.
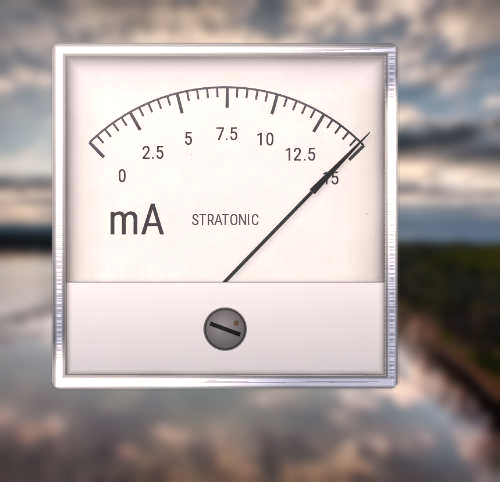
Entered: 14.75 mA
